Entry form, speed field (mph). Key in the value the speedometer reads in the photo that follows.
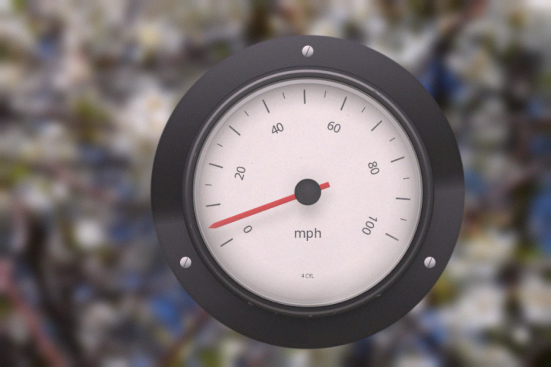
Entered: 5 mph
